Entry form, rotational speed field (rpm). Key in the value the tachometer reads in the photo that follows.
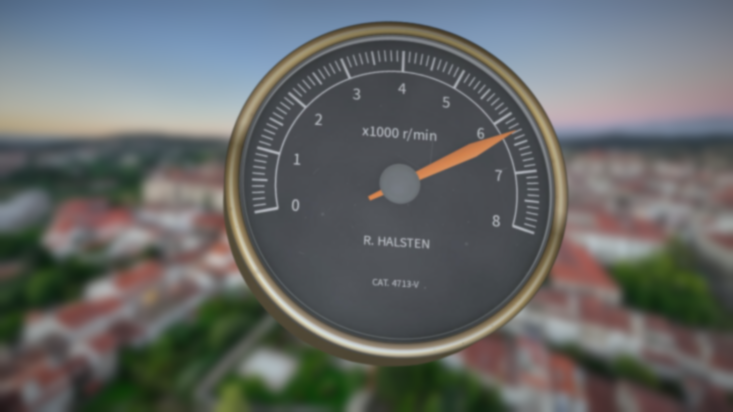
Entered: 6300 rpm
